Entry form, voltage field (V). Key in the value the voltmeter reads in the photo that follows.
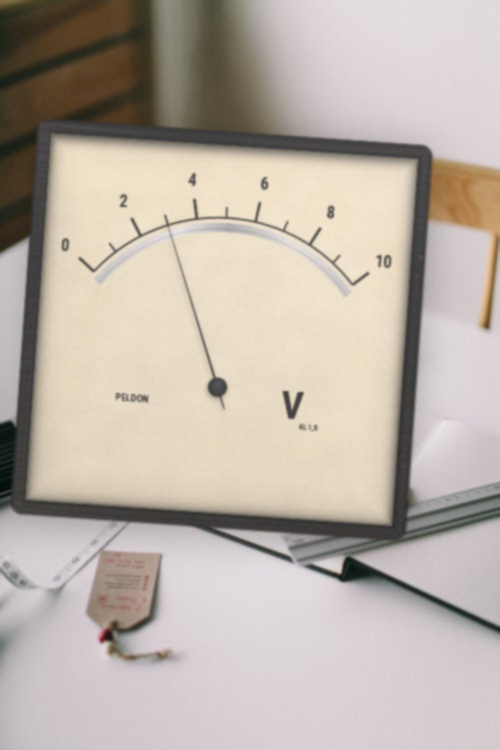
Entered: 3 V
